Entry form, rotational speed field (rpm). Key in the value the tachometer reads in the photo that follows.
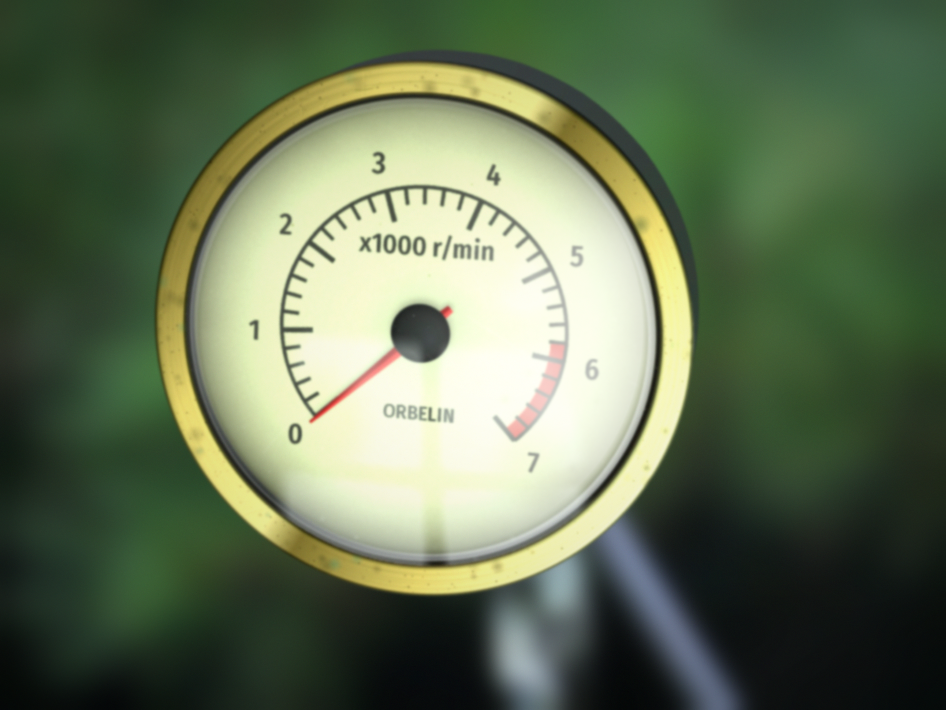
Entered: 0 rpm
